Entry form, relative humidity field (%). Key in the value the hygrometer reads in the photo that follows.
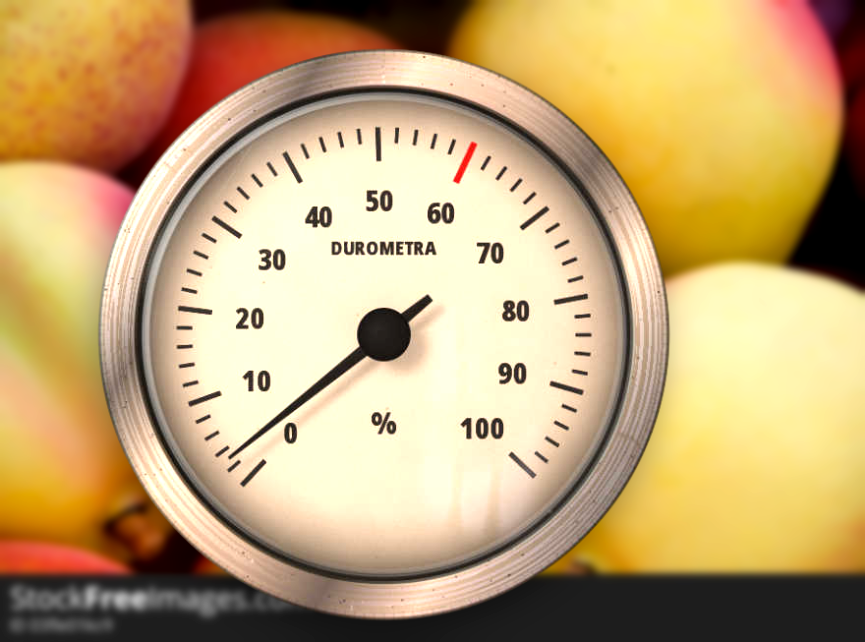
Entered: 3 %
